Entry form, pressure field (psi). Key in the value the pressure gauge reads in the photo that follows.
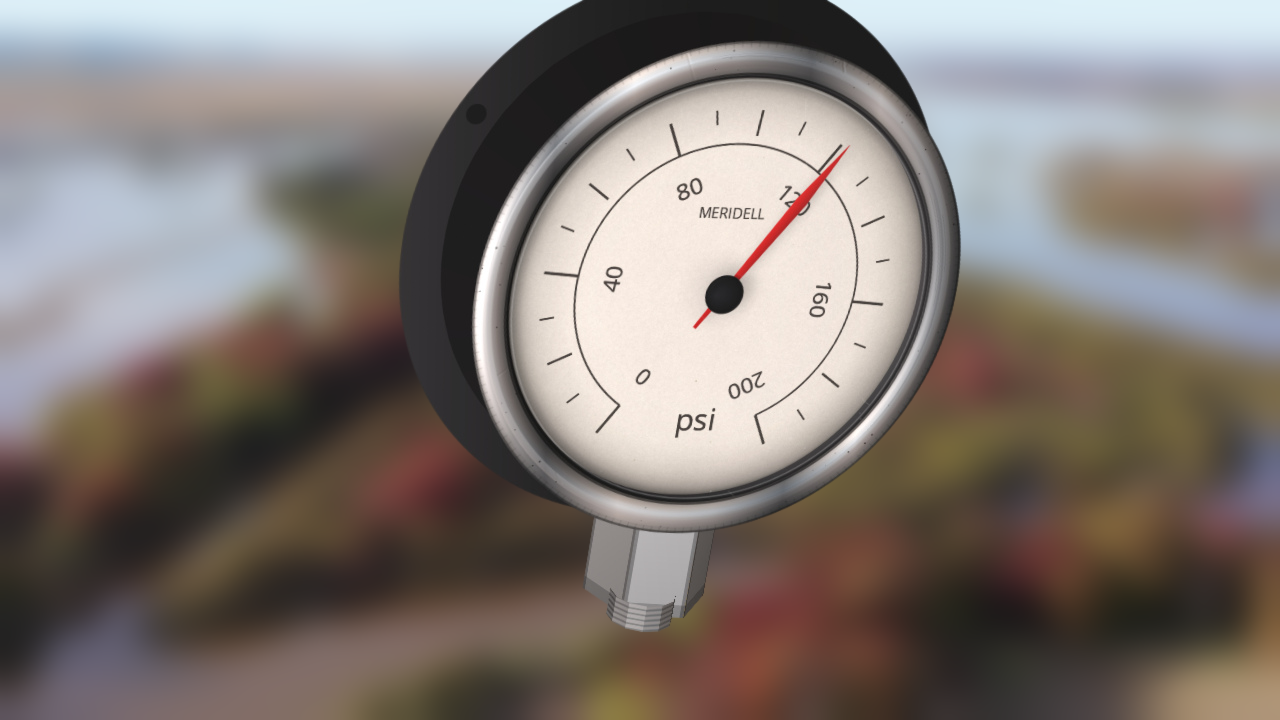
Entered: 120 psi
